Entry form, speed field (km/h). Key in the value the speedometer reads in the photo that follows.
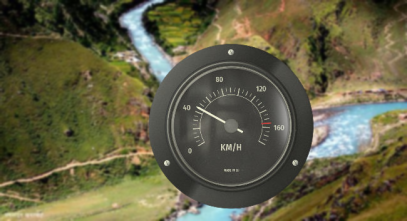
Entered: 45 km/h
